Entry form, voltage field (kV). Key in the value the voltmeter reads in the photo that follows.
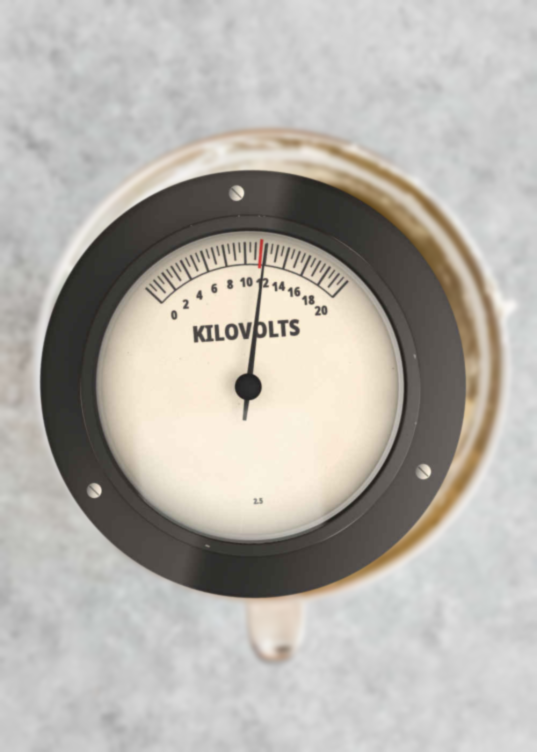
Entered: 12 kV
